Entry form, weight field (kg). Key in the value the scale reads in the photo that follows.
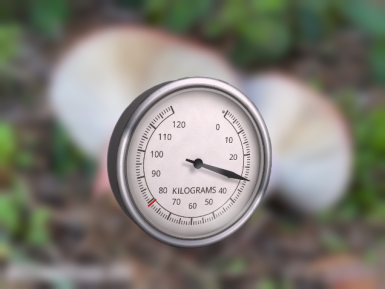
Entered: 30 kg
